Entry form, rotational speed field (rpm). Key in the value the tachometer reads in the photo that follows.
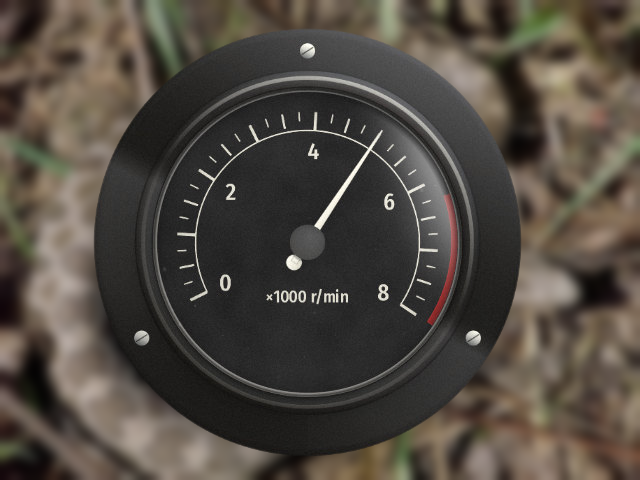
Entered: 5000 rpm
